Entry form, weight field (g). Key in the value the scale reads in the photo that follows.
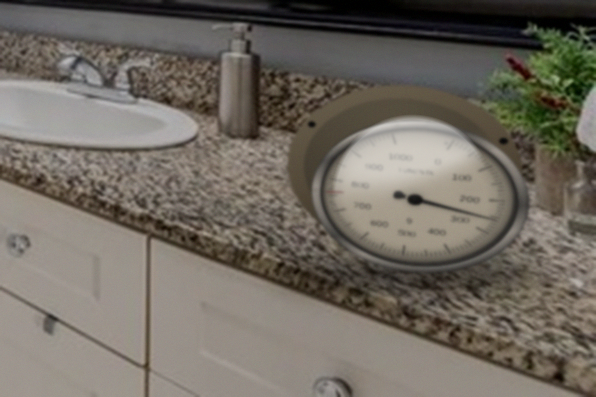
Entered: 250 g
